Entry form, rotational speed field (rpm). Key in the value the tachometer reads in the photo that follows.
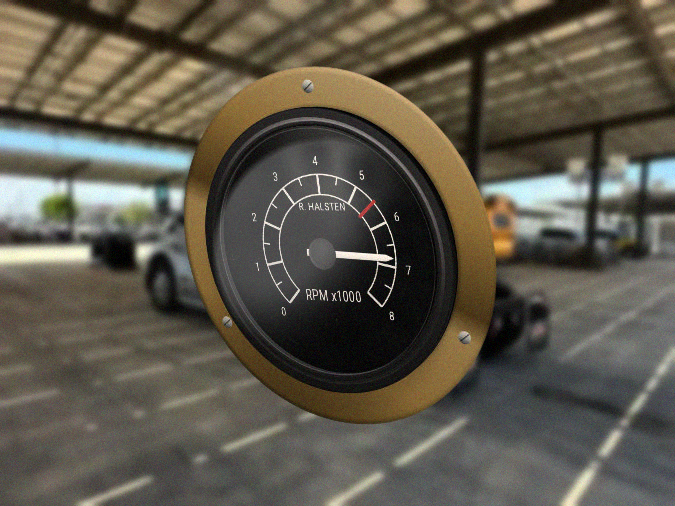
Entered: 6750 rpm
